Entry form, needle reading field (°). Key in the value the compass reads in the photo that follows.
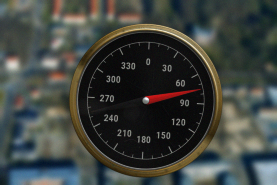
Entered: 75 °
